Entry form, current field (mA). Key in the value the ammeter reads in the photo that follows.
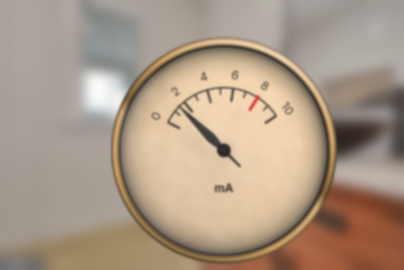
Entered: 1.5 mA
